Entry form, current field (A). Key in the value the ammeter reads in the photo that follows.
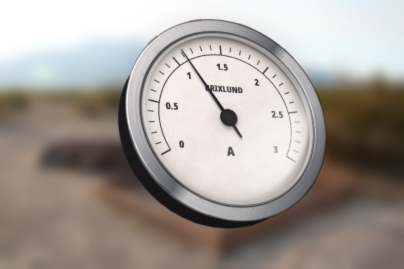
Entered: 1.1 A
